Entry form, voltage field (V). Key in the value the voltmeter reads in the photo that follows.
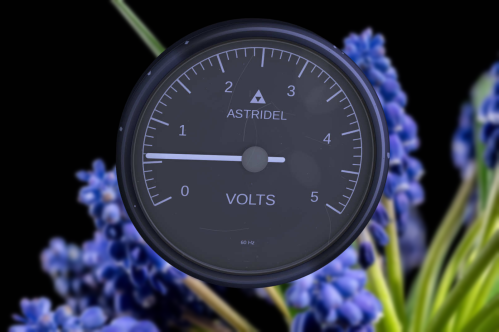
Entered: 0.6 V
